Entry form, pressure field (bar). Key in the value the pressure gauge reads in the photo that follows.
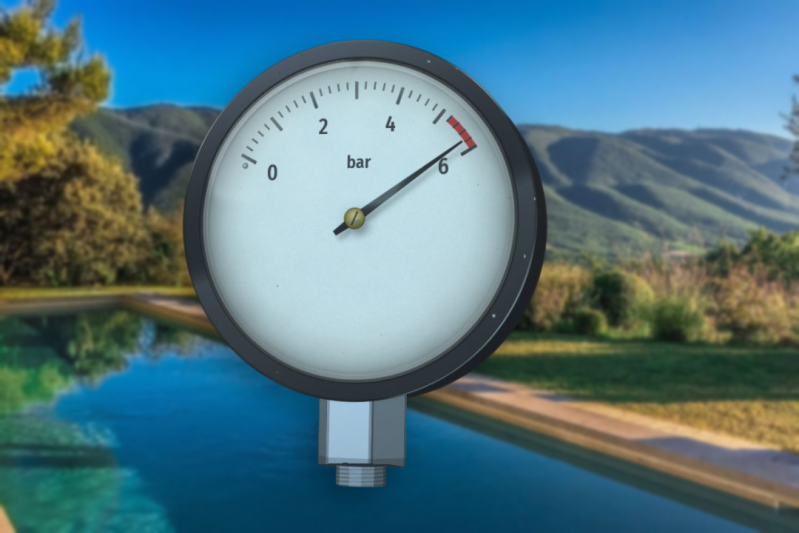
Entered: 5.8 bar
